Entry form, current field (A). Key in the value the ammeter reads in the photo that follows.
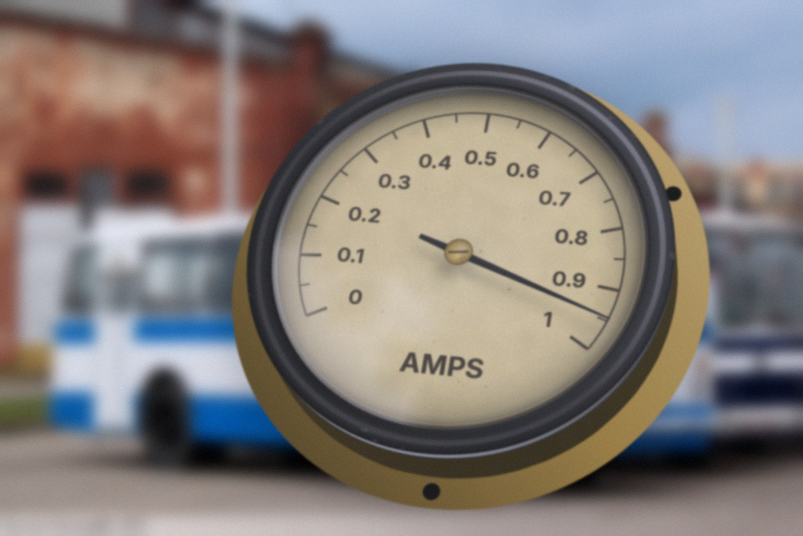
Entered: 0.95 A
